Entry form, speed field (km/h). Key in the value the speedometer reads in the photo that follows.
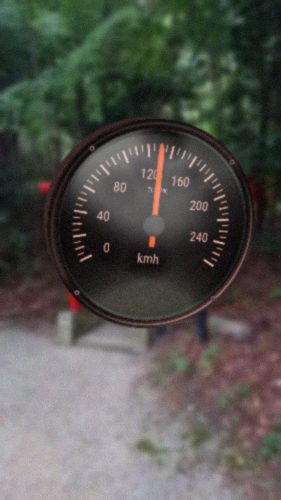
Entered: 130 km/h
